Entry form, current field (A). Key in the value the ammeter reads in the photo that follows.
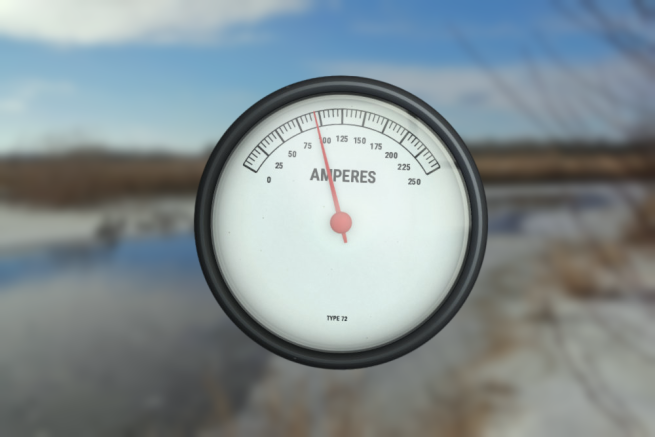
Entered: 95 A
